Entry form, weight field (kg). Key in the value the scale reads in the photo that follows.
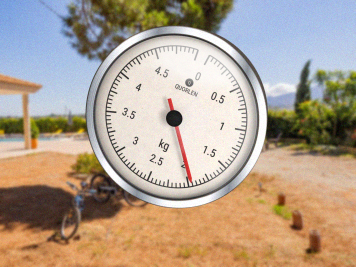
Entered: 1.95 kg
